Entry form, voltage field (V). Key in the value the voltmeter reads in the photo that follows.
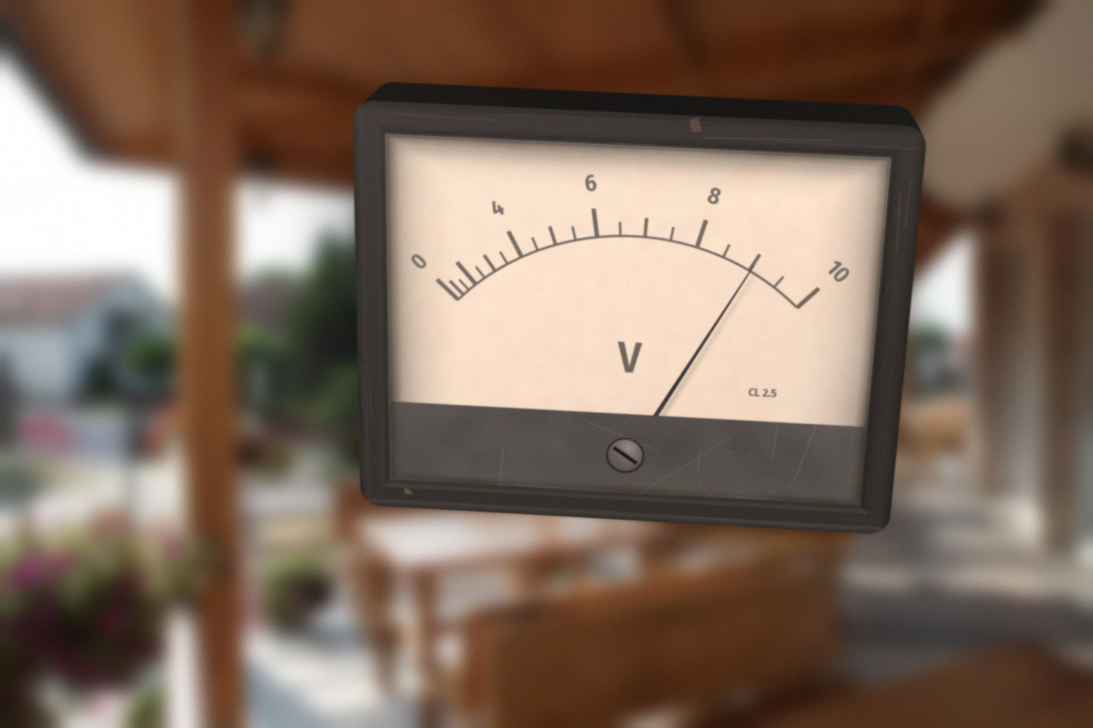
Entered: 9 V
